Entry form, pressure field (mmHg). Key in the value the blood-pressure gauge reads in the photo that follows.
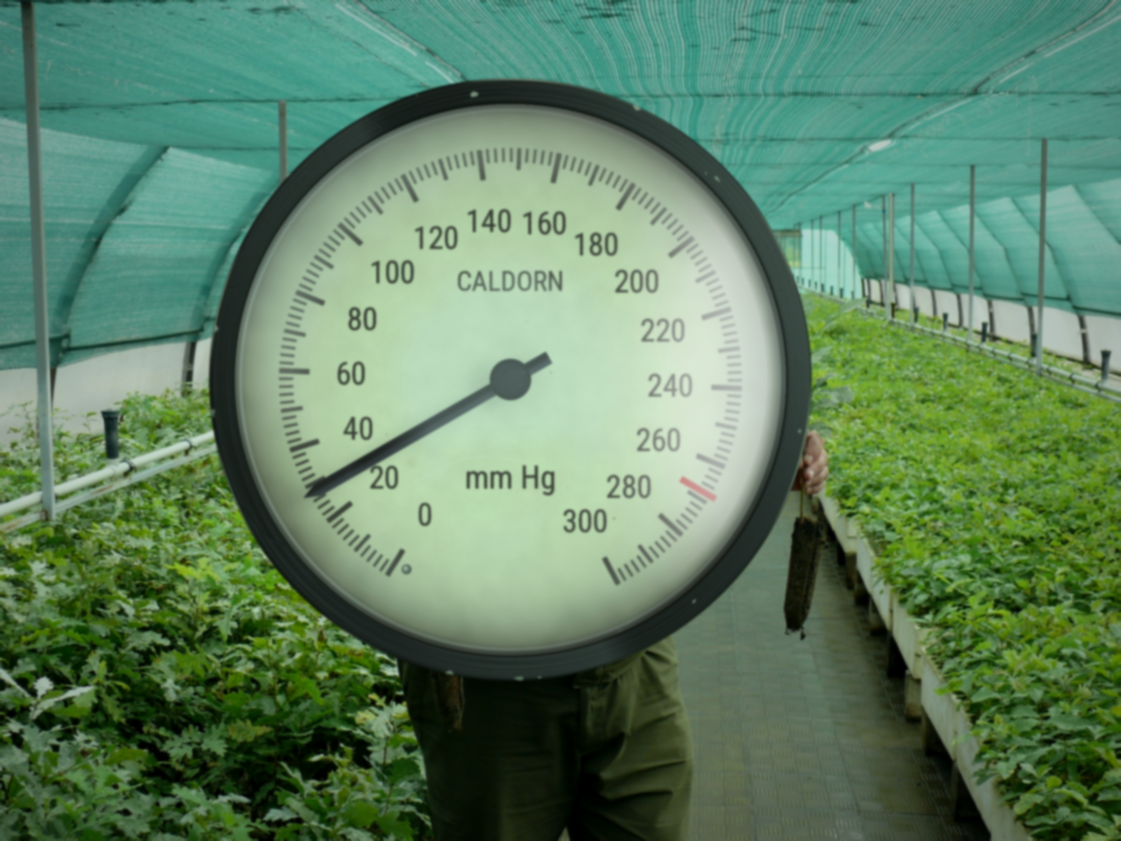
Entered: 28 mmHg
